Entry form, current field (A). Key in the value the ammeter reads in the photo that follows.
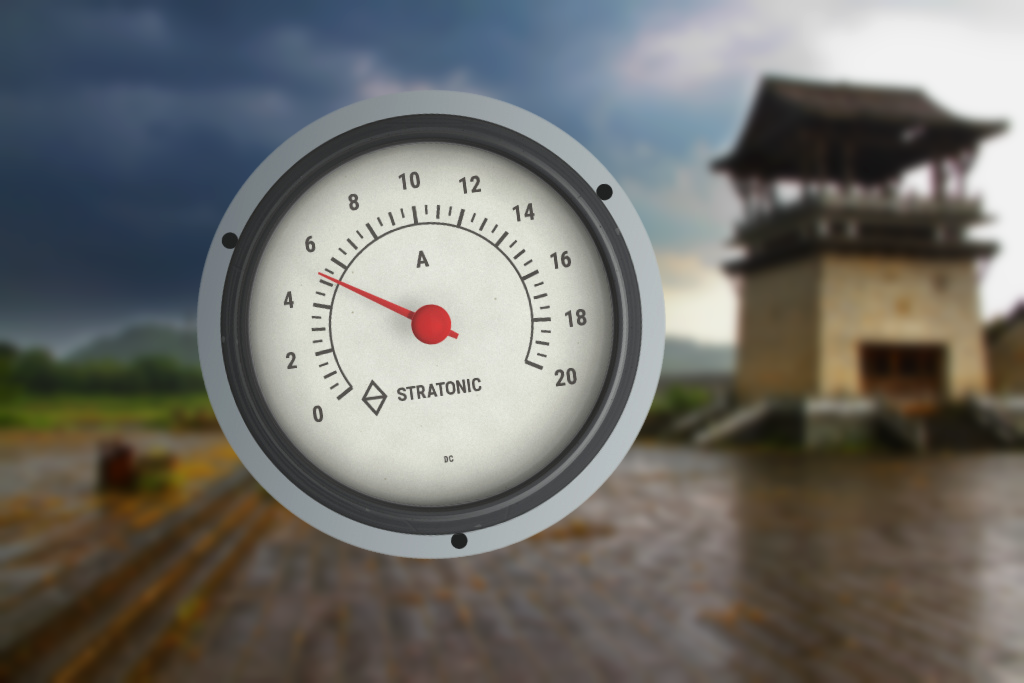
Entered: 5.25 A
